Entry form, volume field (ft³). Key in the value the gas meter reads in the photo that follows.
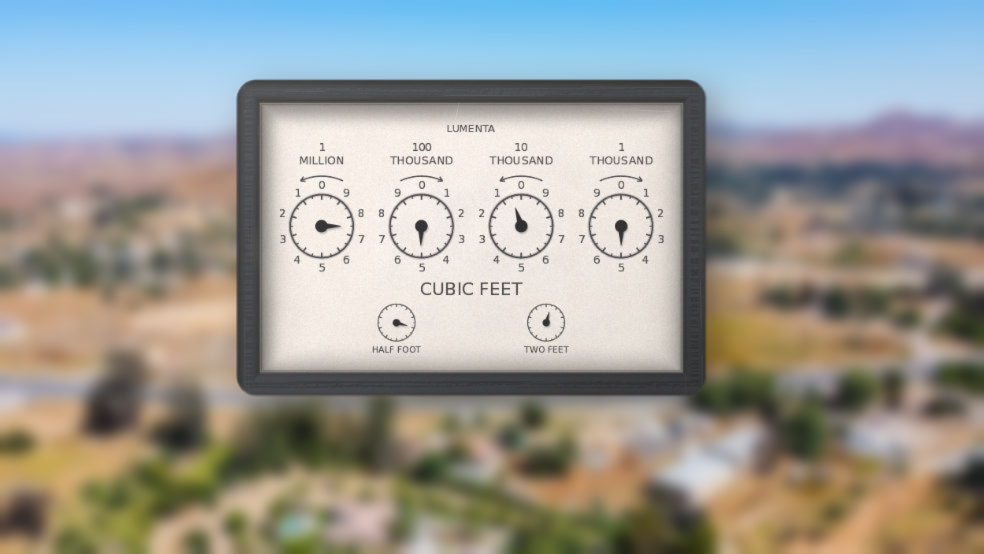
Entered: 750500 ft³
